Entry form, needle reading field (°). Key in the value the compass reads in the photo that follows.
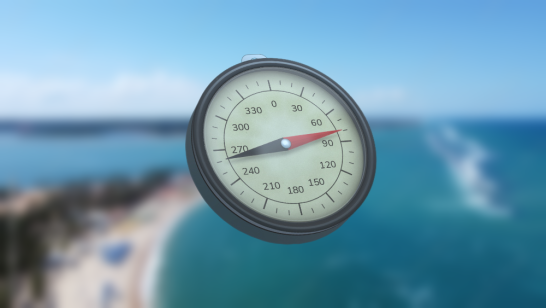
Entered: 80 °
